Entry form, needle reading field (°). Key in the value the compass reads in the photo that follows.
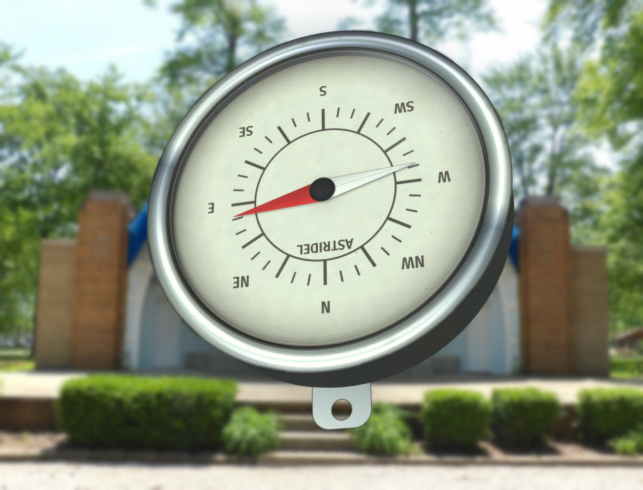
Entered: 80 °
